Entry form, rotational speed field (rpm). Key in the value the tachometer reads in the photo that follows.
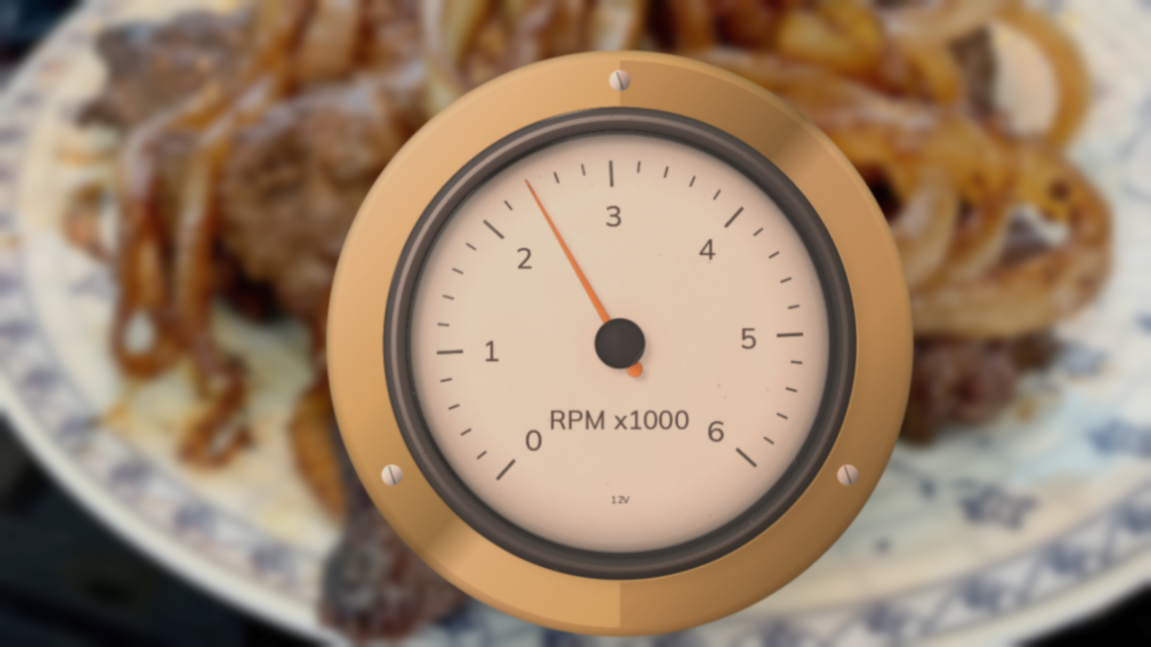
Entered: 2400 rpm
